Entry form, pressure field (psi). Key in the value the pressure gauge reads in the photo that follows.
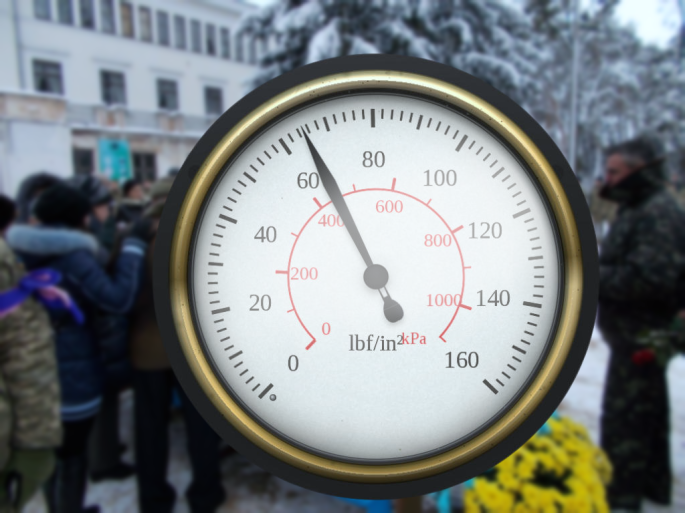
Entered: 65 psi
